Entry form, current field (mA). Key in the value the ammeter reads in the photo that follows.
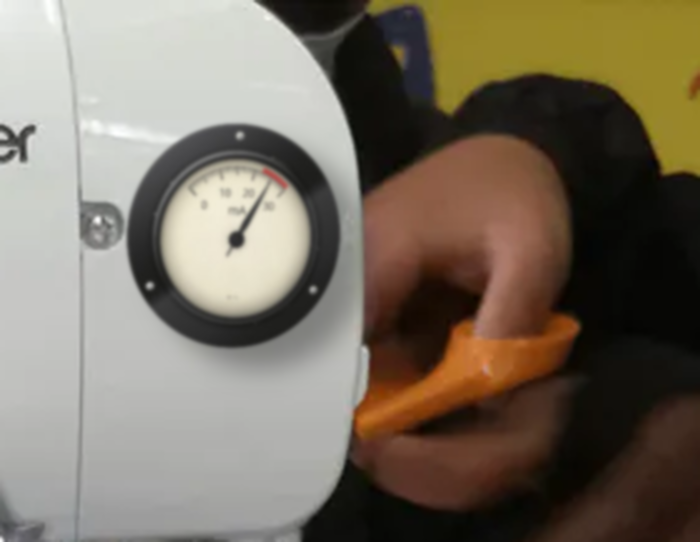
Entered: 25 mA
